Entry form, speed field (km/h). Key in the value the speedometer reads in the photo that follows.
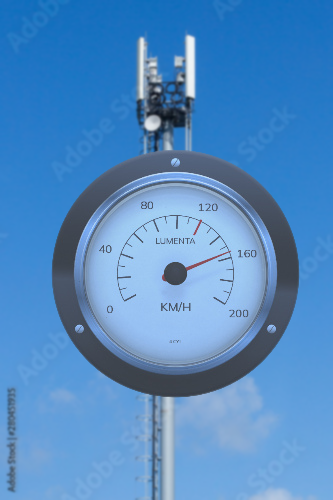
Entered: 155 km/h
